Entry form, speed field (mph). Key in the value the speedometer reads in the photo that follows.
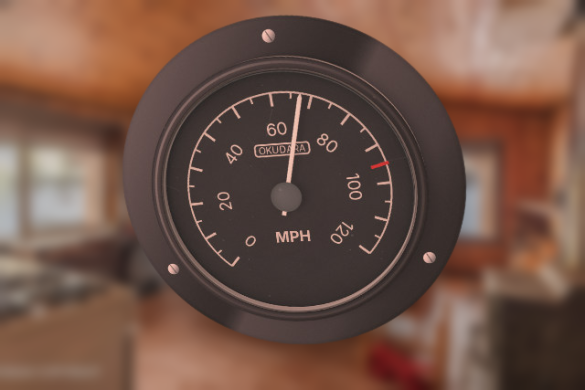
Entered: 67.5 mph
